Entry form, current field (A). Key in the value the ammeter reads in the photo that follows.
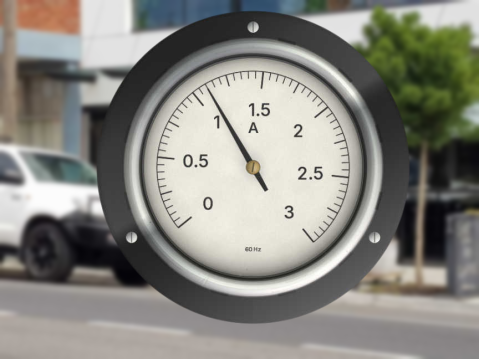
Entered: 1.1 A
